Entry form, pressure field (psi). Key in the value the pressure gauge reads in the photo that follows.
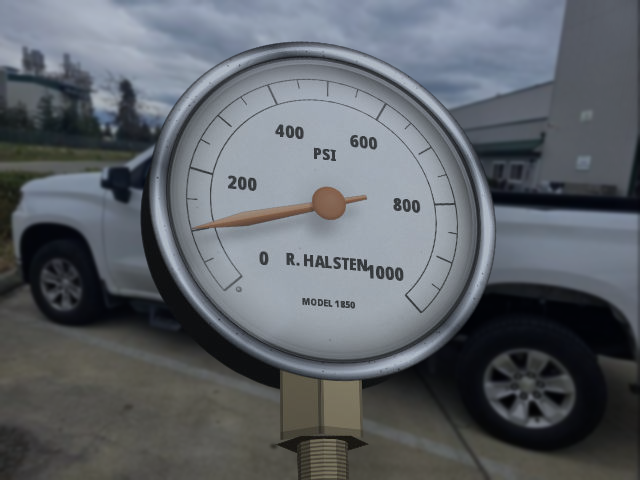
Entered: 100 psi
